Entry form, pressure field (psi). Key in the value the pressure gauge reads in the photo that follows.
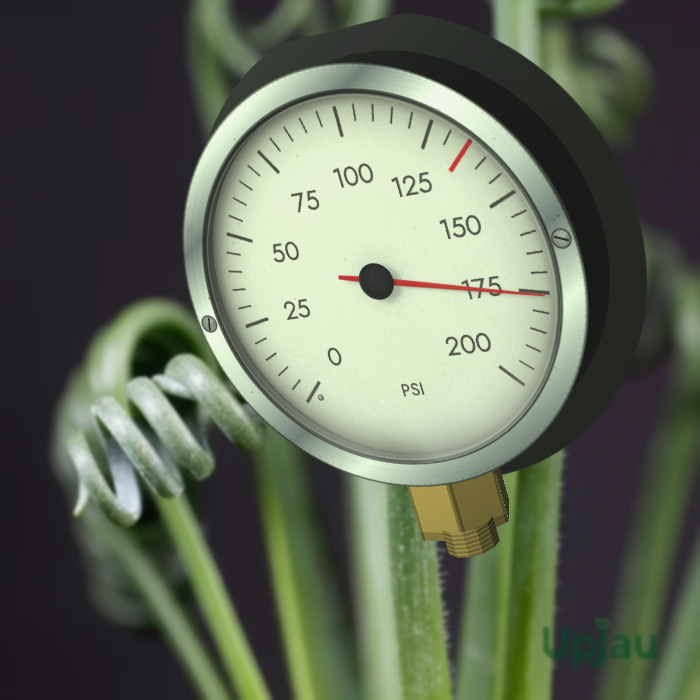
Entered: 175 psi
